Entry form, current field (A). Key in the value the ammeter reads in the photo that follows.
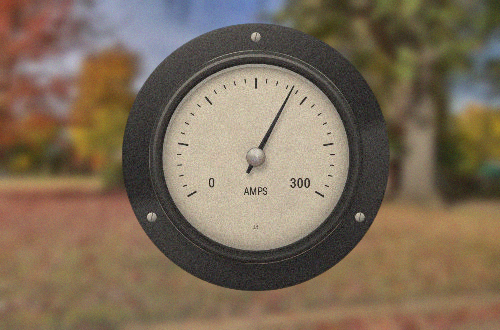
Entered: 185 A
